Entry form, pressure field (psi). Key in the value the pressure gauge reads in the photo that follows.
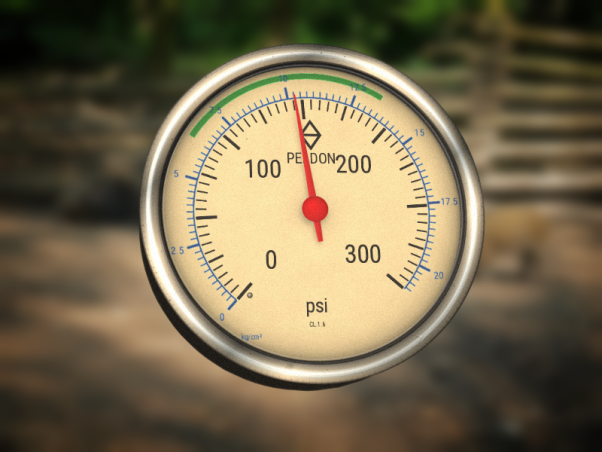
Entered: 145 psi
